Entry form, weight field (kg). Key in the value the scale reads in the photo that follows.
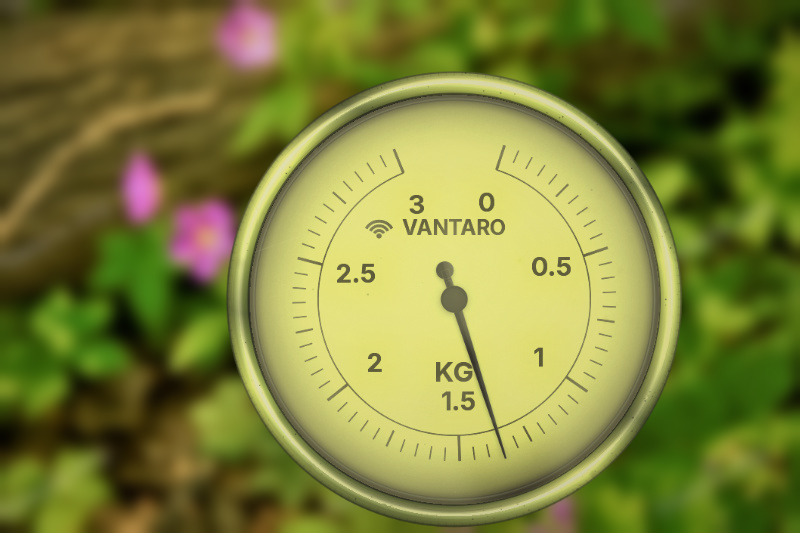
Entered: 1.35 kg
